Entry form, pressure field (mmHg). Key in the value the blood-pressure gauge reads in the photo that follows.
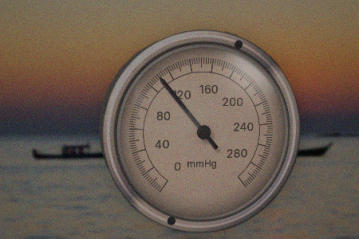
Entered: 110 mmHg
